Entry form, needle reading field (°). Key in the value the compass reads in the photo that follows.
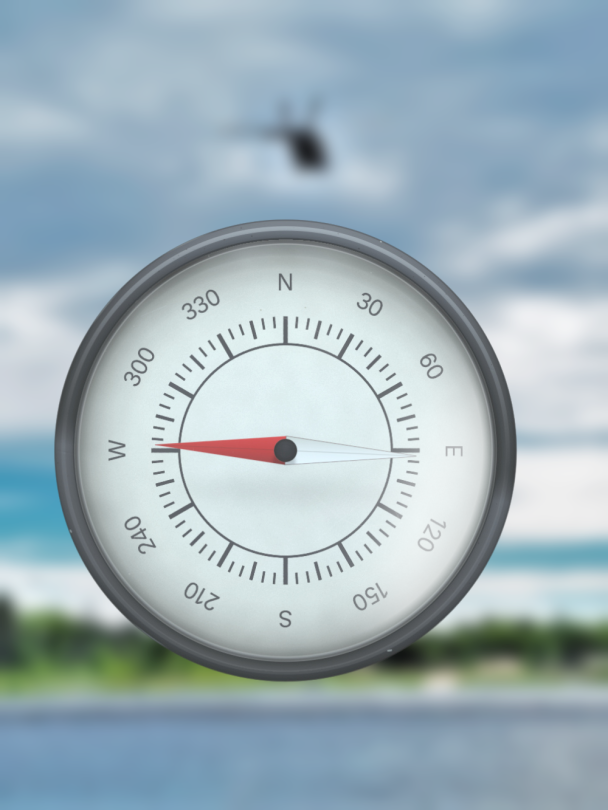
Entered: 272.5 °
